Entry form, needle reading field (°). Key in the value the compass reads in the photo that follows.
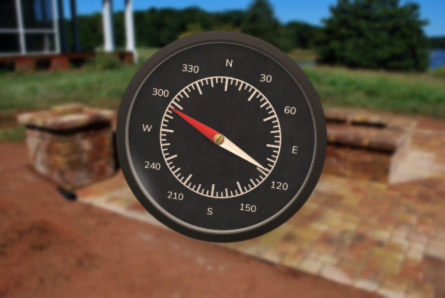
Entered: 295 °
